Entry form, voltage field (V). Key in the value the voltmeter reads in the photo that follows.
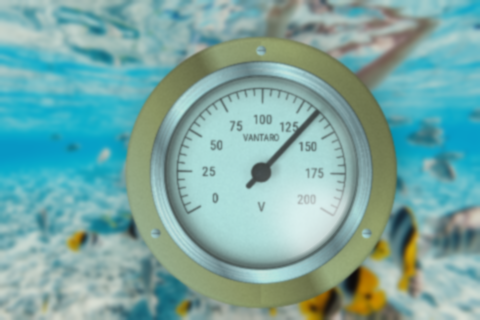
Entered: 135 V
